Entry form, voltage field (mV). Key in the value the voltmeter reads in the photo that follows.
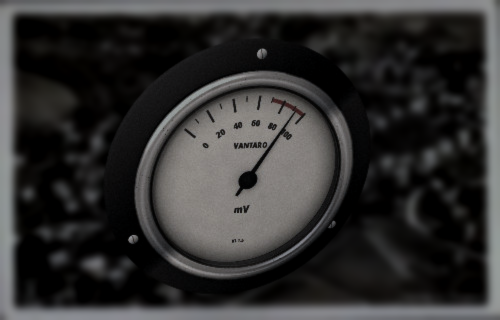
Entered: 90 mV
